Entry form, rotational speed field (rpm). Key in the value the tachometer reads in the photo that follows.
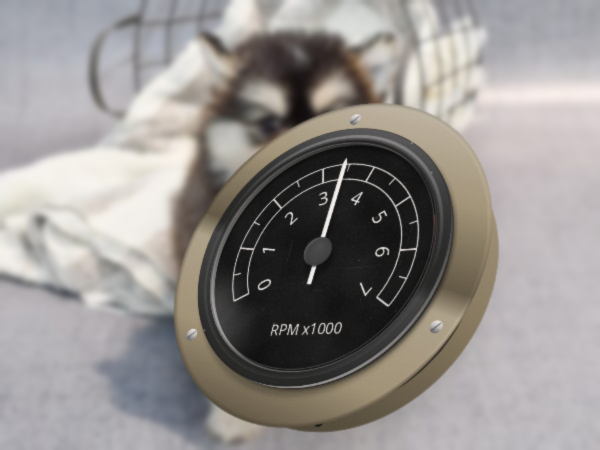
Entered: 3500 rpm
